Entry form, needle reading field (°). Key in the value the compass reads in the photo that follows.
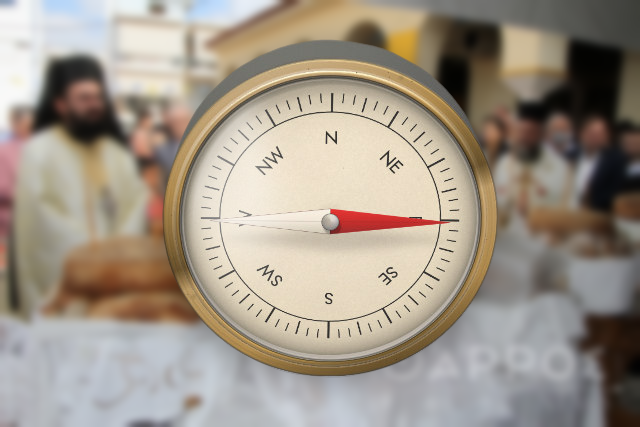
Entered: 90 °
